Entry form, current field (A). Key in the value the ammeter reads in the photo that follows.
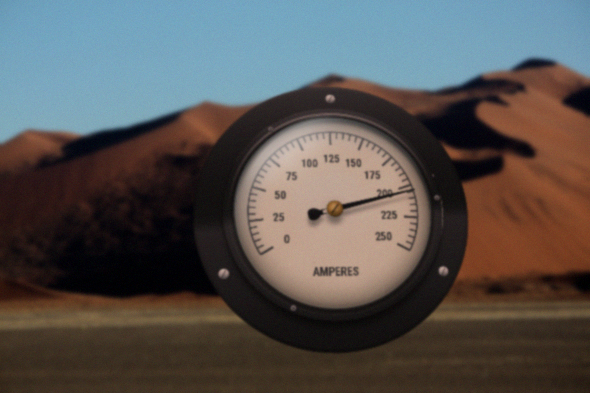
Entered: 205 A
